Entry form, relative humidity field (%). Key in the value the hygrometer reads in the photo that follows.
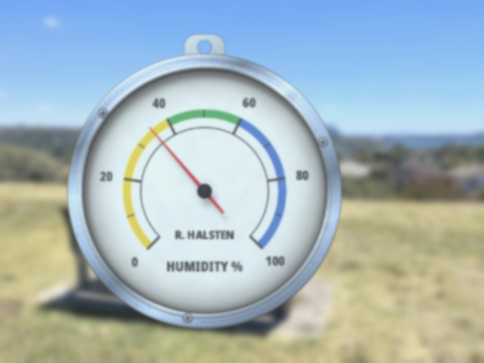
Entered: 35 %
